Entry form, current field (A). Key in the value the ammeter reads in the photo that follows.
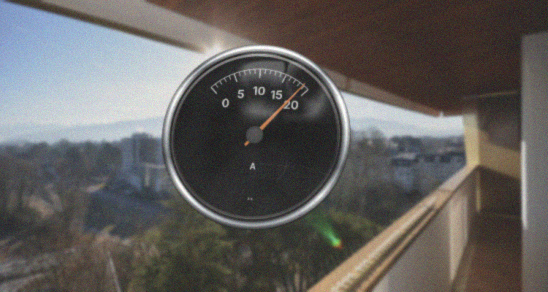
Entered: 19 A
